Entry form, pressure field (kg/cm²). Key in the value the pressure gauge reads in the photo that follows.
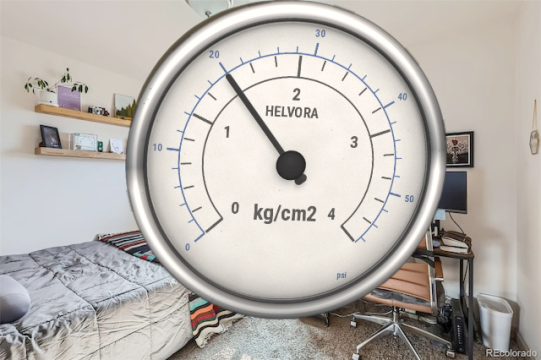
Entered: 1.4 kg/cm²
